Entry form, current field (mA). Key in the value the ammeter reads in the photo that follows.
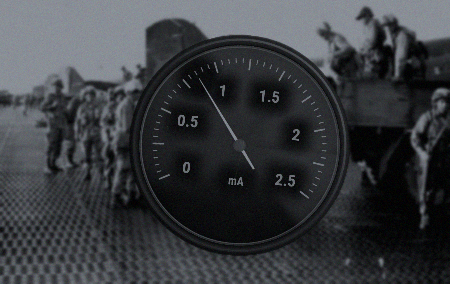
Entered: 0.85 mA
